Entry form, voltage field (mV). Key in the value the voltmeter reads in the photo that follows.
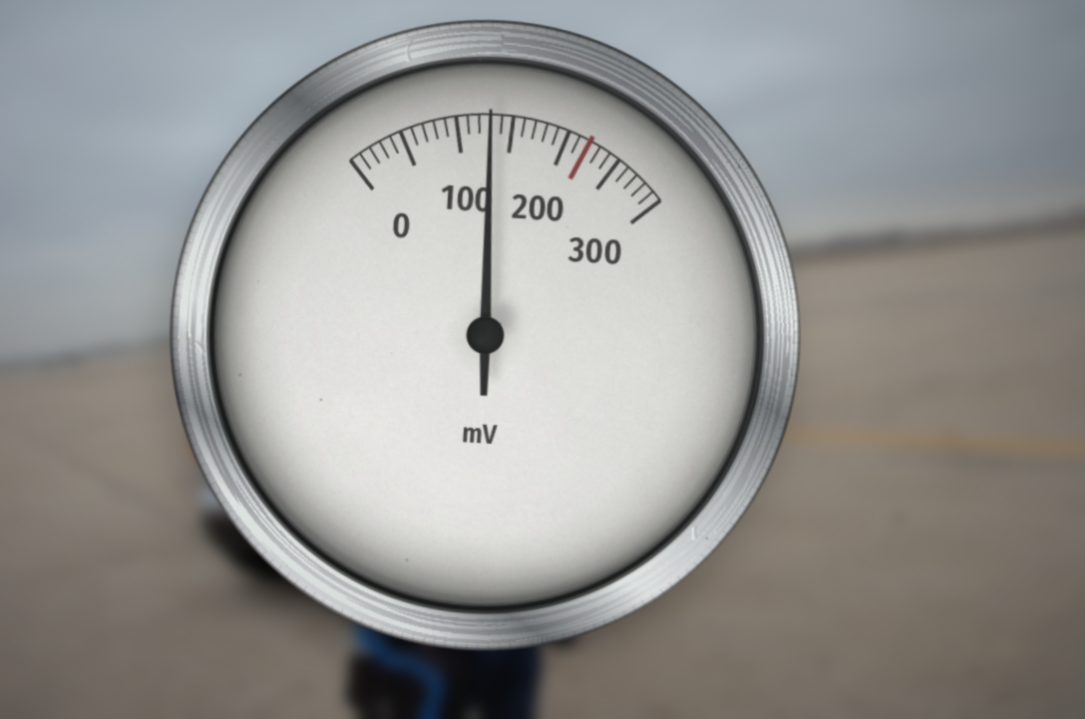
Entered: 130 mV
